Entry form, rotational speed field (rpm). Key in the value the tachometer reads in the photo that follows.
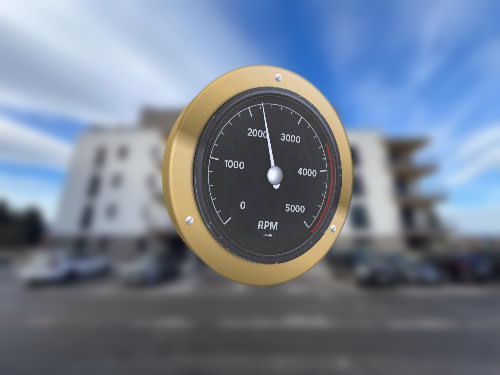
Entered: 2200 rpm
